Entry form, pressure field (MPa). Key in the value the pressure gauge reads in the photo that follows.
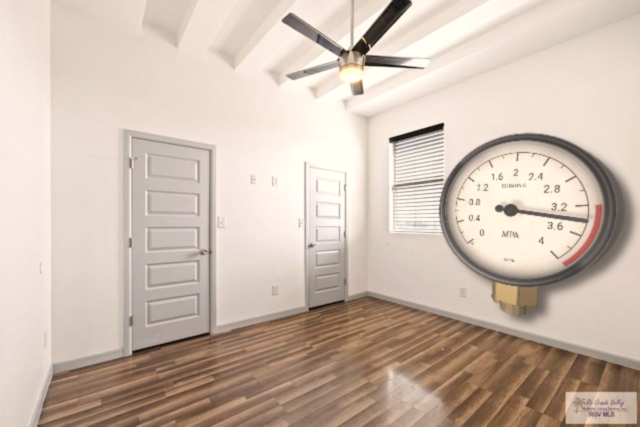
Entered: 3.4 MPa
